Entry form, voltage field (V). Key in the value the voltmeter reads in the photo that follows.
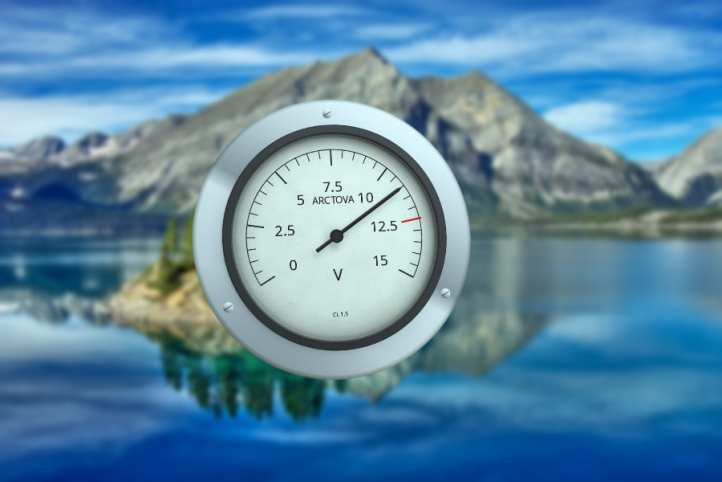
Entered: 11 V
